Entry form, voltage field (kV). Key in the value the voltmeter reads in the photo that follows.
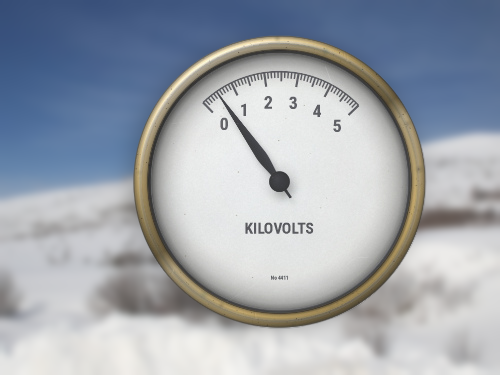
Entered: 0.5 kV
